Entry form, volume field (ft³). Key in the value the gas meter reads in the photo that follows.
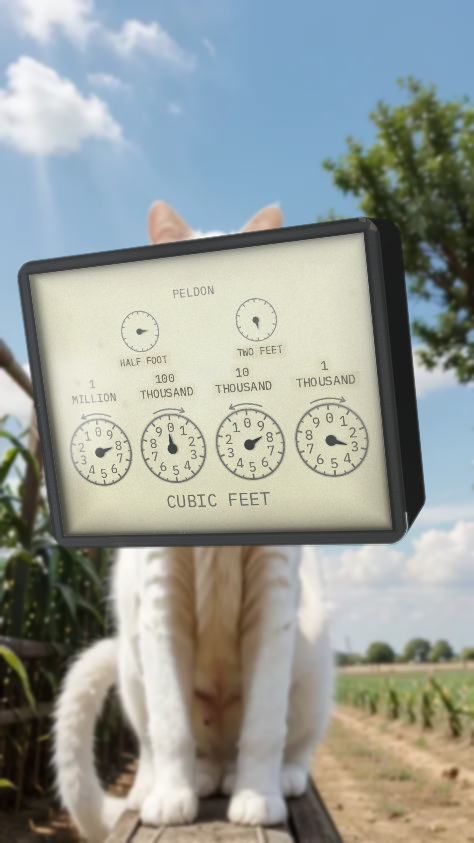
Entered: 798300 ft³
